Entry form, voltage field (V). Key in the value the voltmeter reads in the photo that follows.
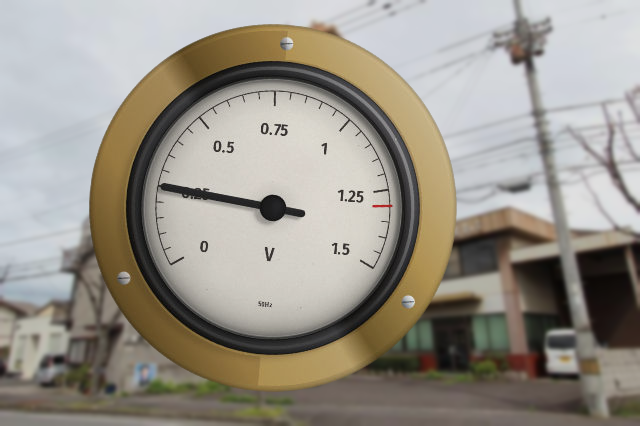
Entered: 0.25 V
